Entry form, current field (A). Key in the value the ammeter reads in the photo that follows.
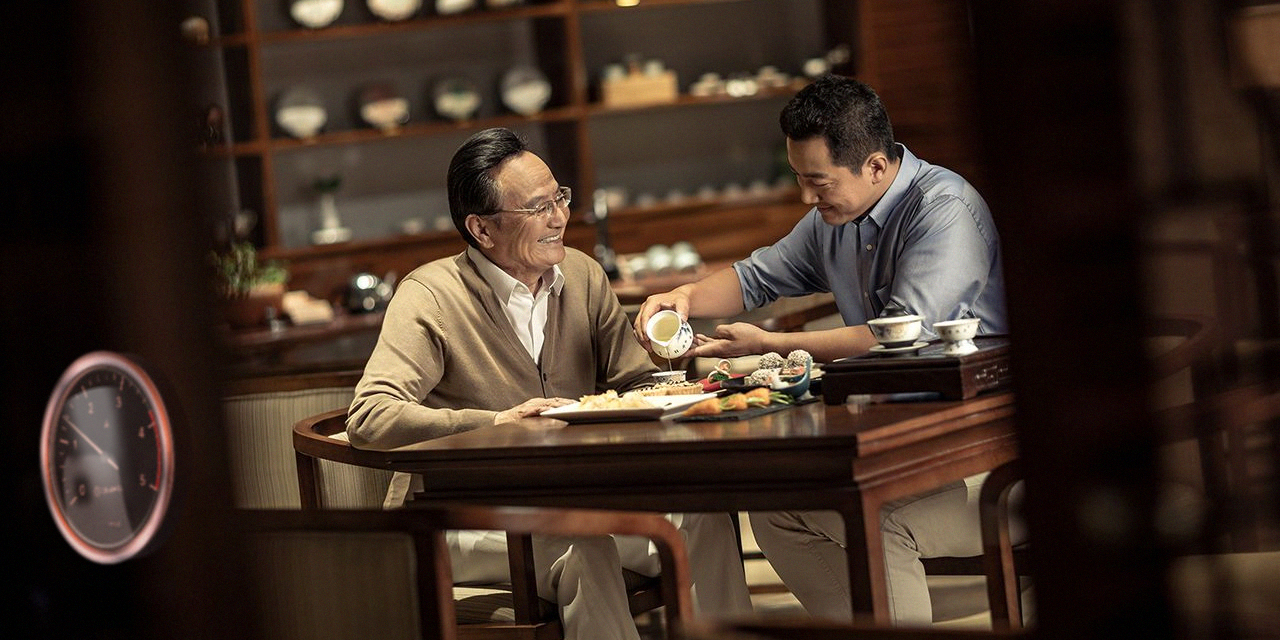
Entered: 1.4 A
